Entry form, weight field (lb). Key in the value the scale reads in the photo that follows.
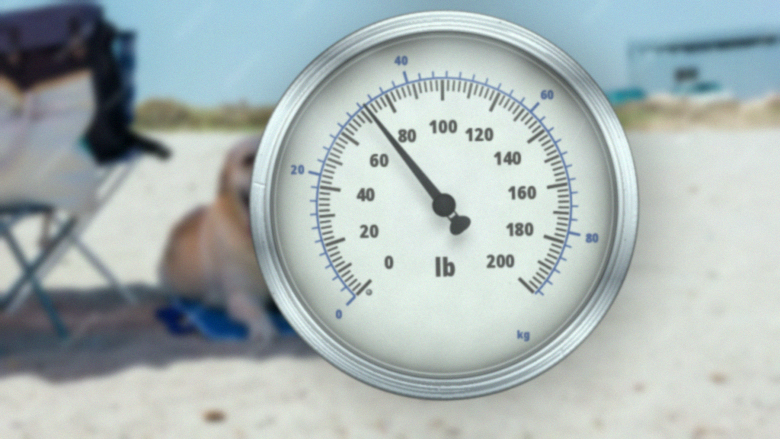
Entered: 72 lb
